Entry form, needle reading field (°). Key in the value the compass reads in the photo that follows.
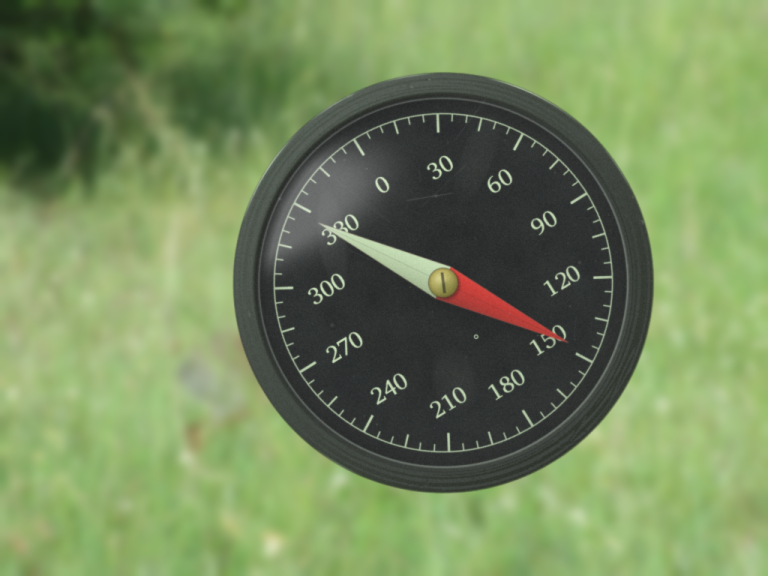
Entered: 147.5 °
